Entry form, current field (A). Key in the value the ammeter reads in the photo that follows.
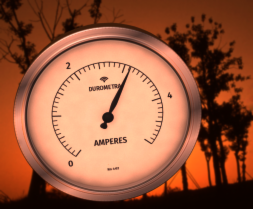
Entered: 3.1 A
